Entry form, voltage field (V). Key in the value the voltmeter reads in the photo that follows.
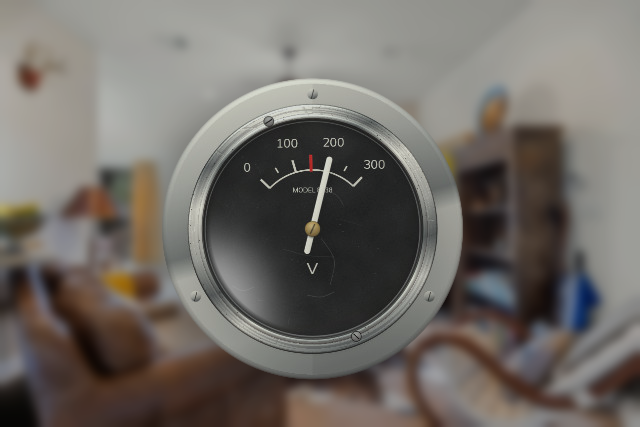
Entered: 200 V
